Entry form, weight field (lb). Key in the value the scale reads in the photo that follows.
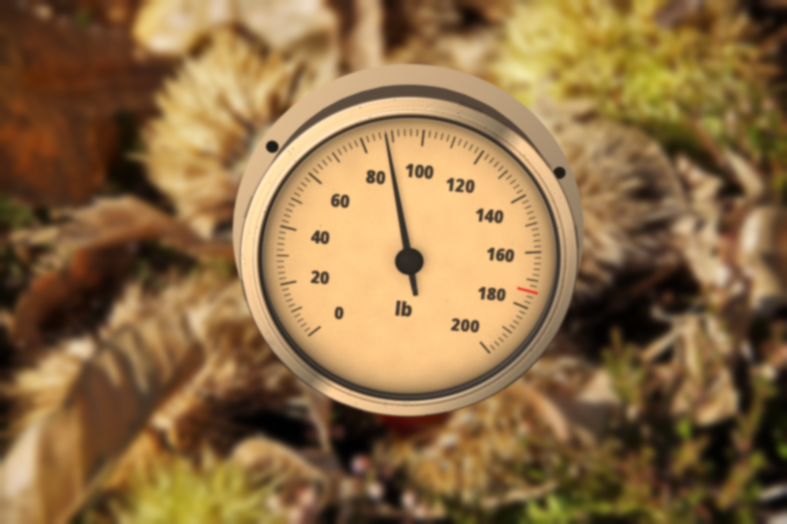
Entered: 88 lb
